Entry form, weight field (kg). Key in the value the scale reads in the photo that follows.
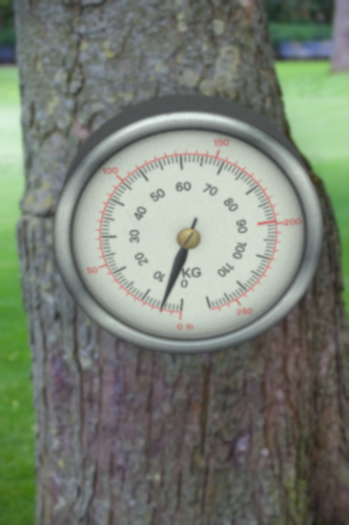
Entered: 5 kg
